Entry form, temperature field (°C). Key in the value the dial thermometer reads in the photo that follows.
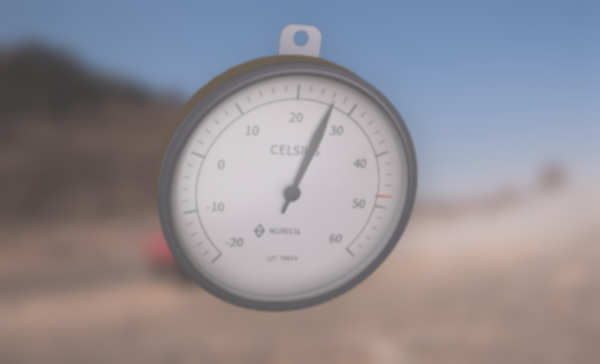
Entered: 26 °C
